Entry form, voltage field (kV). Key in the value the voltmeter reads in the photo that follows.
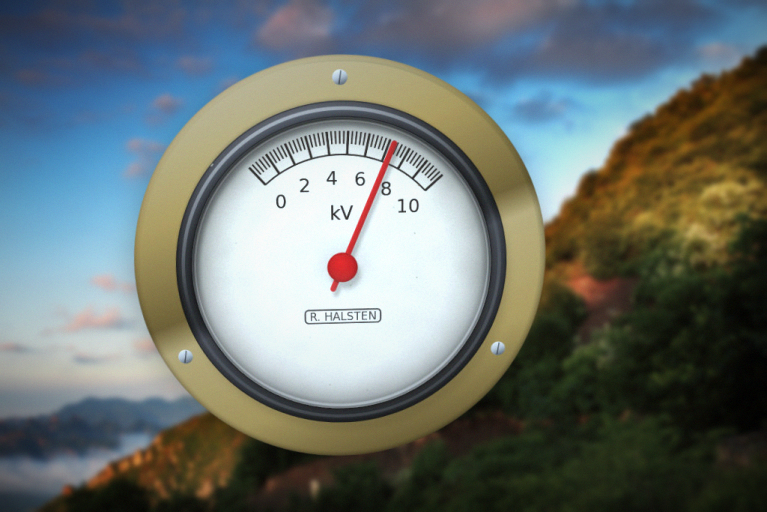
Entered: 7.2 kV
